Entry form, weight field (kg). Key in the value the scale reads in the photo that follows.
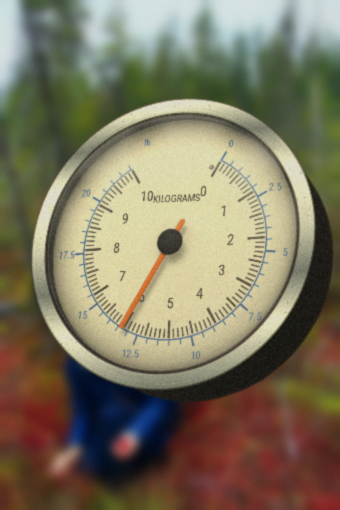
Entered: 6 kg
